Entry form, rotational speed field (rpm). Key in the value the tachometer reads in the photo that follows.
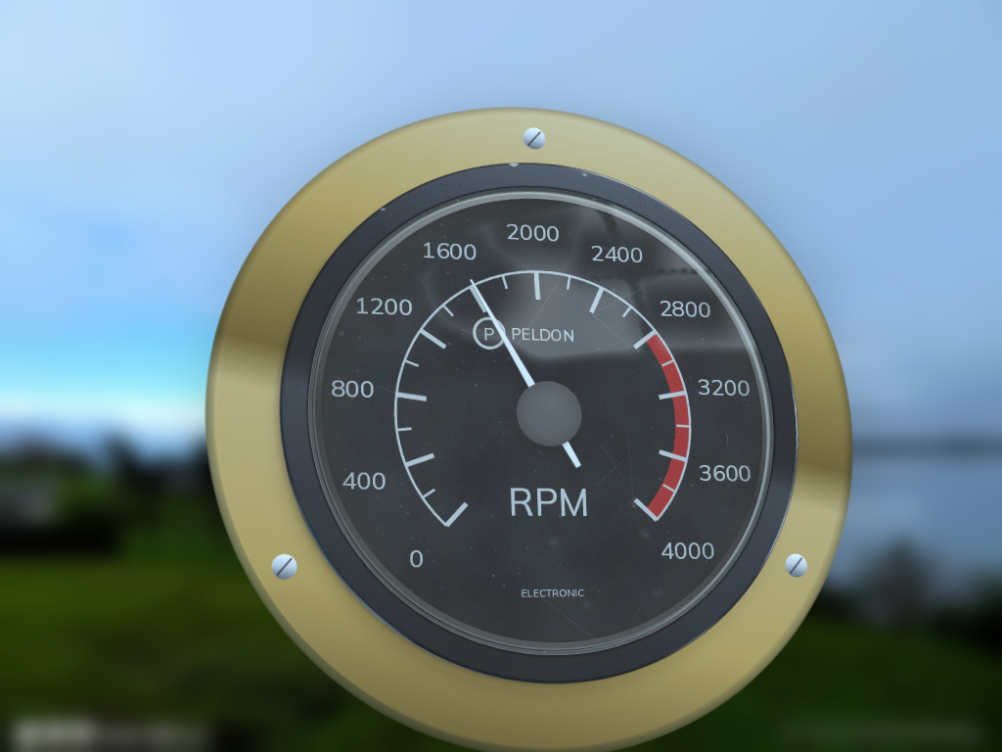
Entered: 1600 rpm
